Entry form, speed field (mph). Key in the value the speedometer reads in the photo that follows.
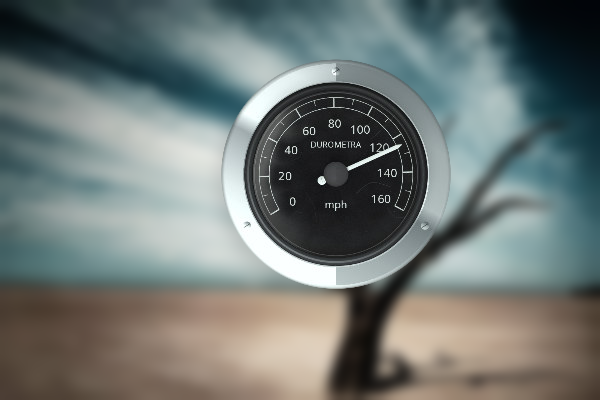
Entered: 125 mph
